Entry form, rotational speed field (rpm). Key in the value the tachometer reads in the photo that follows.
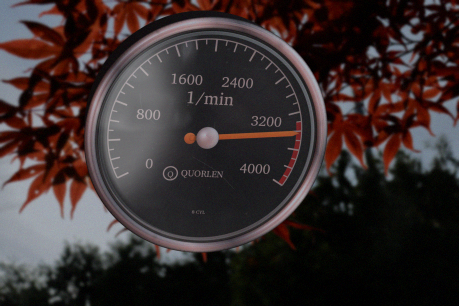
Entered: 3400 rpm
